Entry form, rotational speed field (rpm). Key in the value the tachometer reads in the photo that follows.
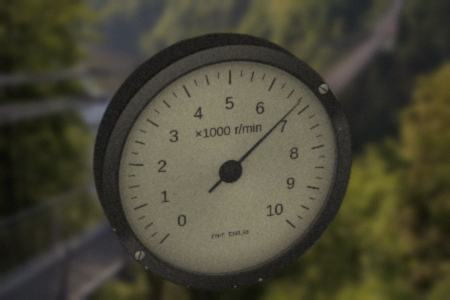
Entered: 6750 rpm
